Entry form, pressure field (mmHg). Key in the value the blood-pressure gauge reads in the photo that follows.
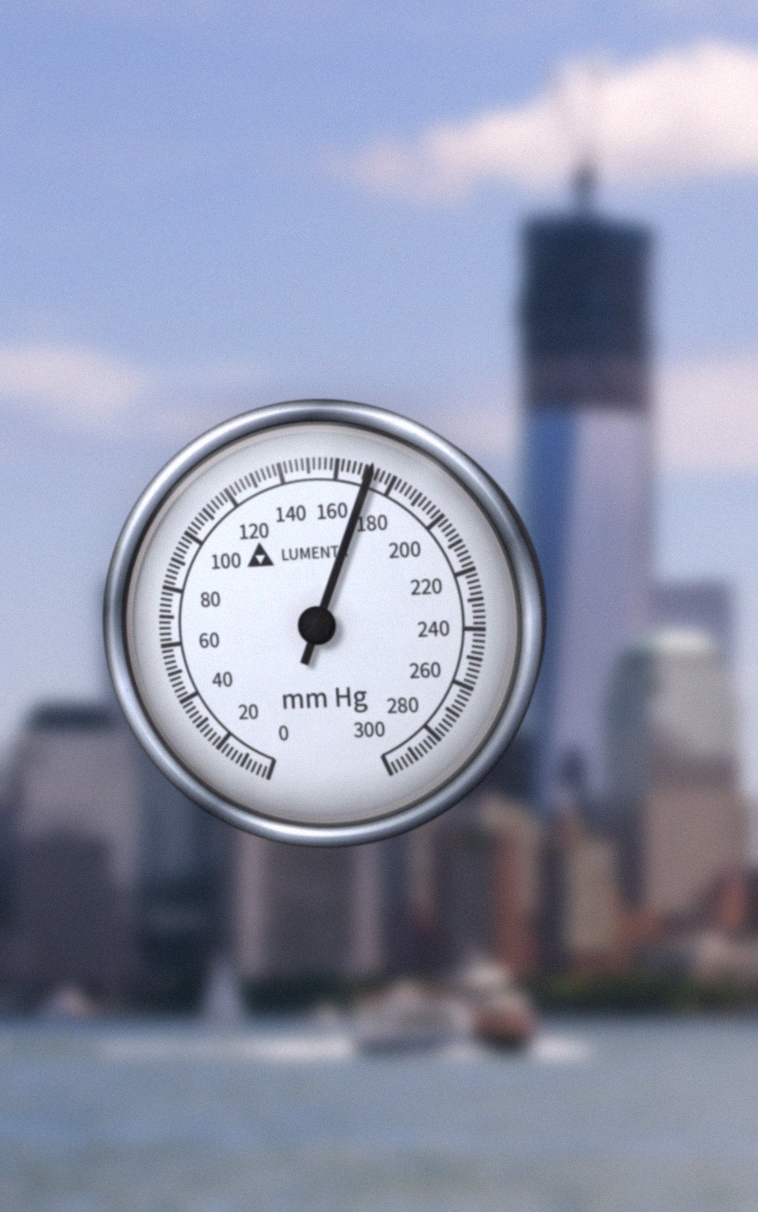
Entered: 172 mmHg
